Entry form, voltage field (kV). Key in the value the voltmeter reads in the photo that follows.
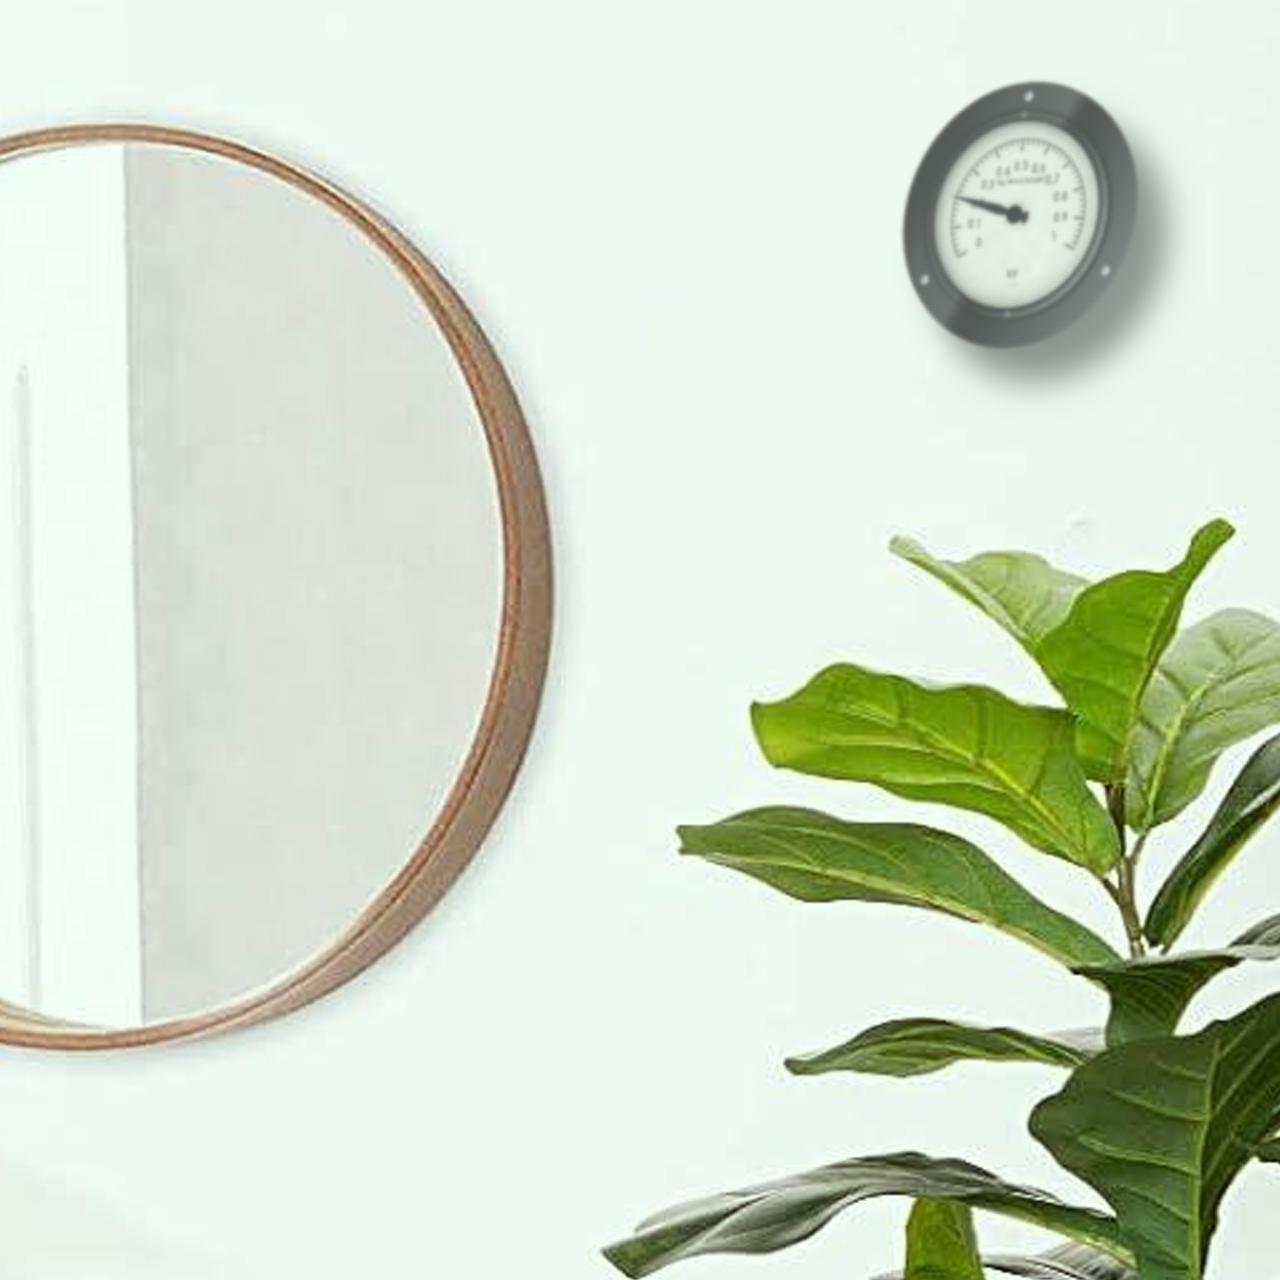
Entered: 0.2 kV
